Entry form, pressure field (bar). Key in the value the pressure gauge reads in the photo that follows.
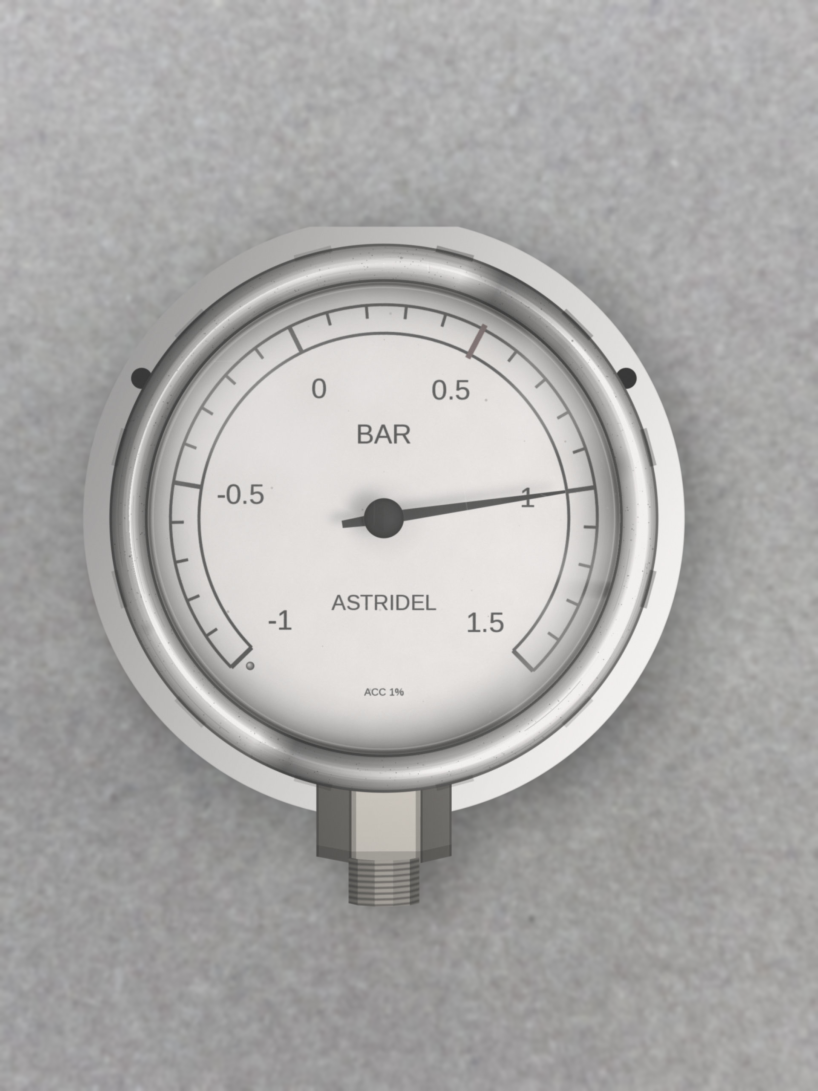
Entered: 1 bar
